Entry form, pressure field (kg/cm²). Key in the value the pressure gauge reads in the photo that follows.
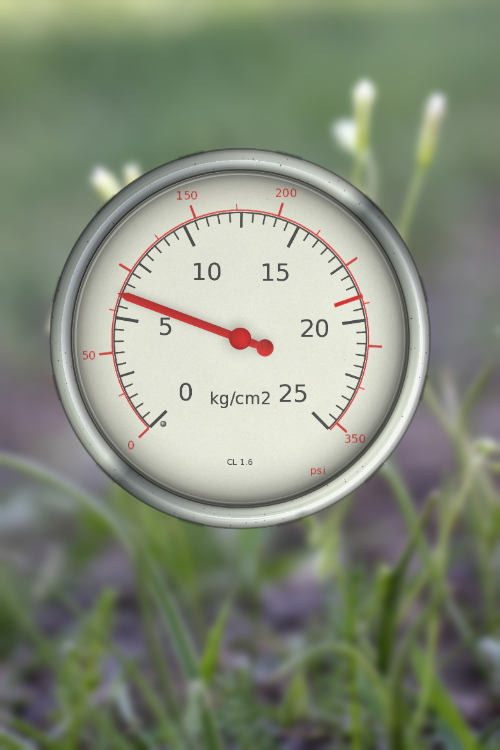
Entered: 6 kg/cm²
